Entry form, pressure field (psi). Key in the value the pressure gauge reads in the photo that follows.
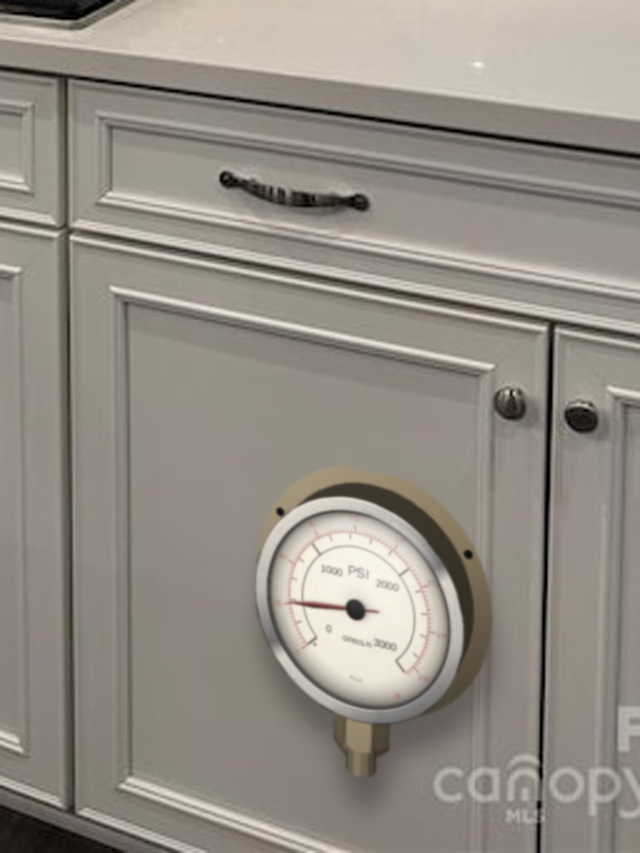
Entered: 400 psi
